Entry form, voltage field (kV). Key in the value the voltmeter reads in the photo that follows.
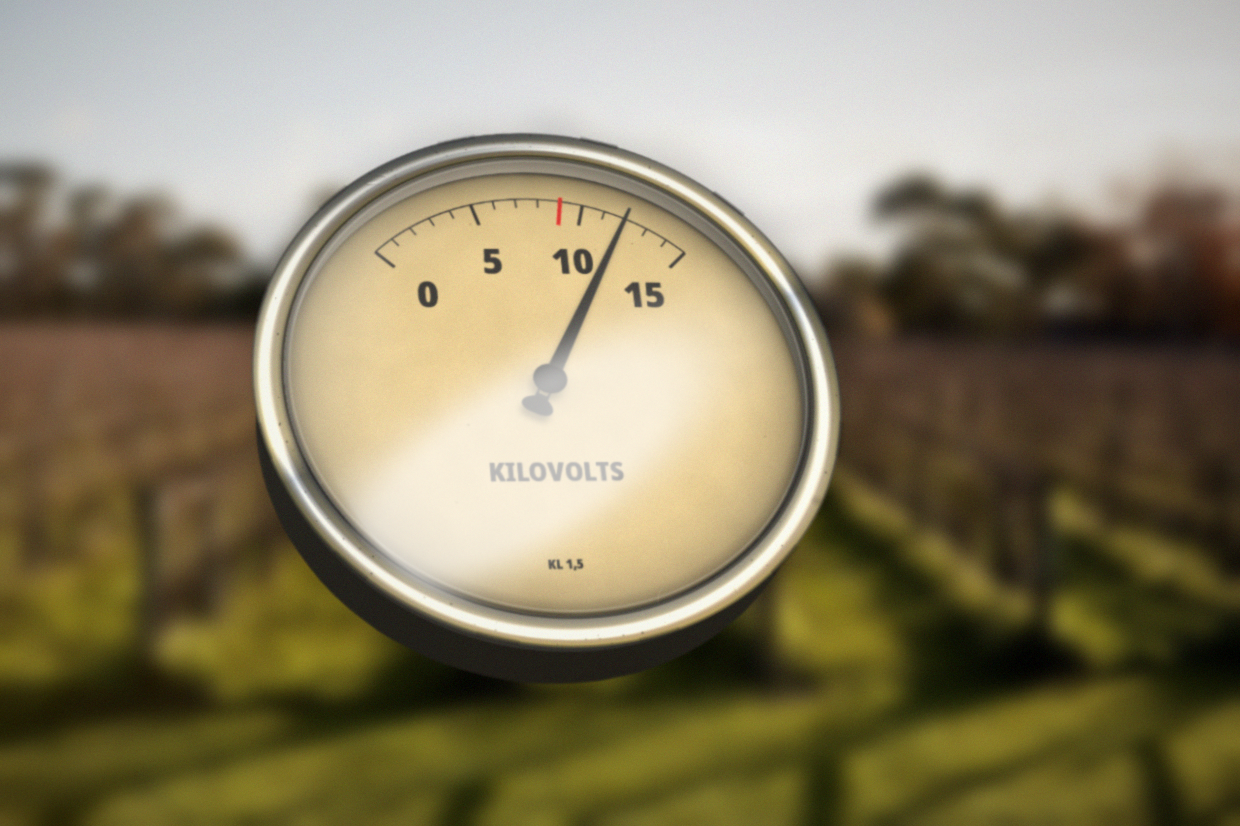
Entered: 12 kV
